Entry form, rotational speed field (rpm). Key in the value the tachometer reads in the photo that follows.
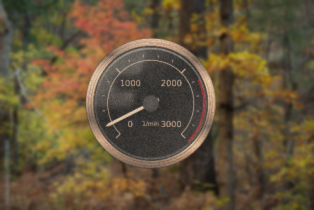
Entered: 200 rpm
